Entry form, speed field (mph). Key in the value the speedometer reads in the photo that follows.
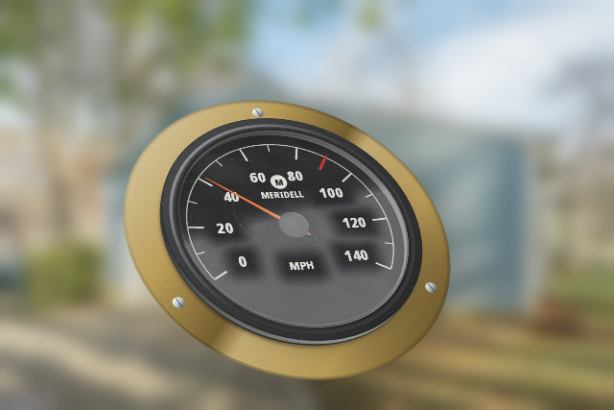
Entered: 40 mph
